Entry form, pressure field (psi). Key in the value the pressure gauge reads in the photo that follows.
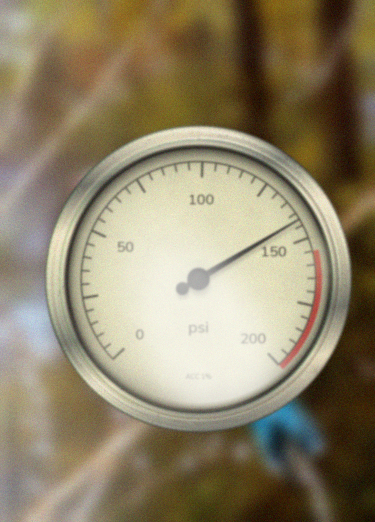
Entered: 142.5 psi
